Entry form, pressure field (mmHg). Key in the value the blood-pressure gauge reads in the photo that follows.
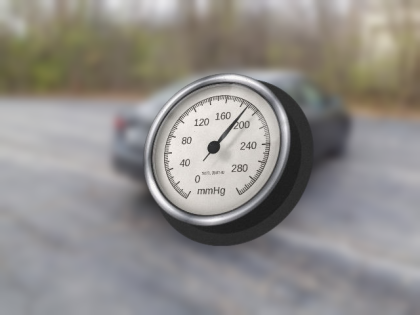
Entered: 190 mmHg
